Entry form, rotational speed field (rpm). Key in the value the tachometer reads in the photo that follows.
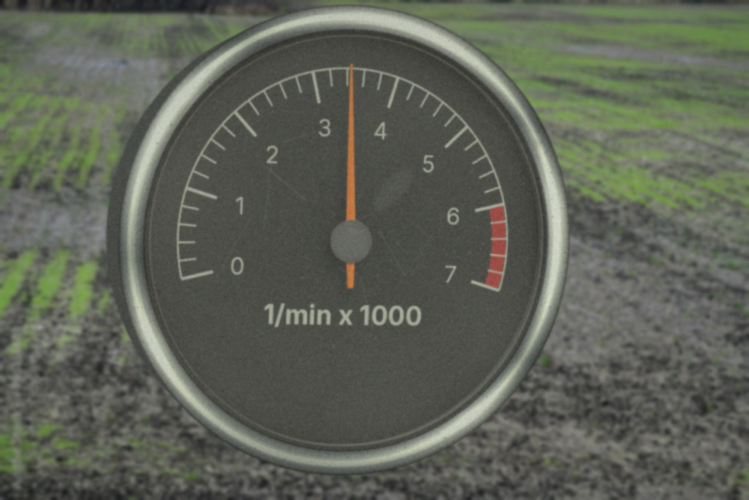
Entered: 3400 rpm
